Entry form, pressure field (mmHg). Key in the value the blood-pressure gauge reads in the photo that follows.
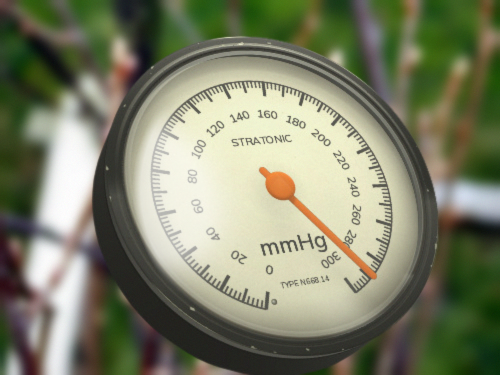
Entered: 290 mmHg
